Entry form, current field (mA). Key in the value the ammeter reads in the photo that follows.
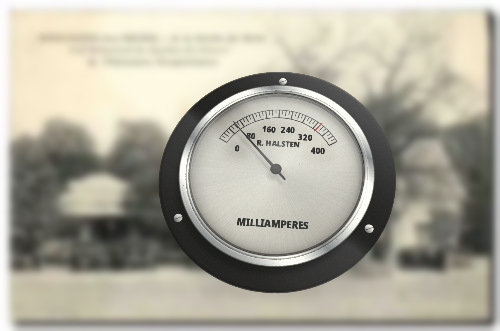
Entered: 60 mA
